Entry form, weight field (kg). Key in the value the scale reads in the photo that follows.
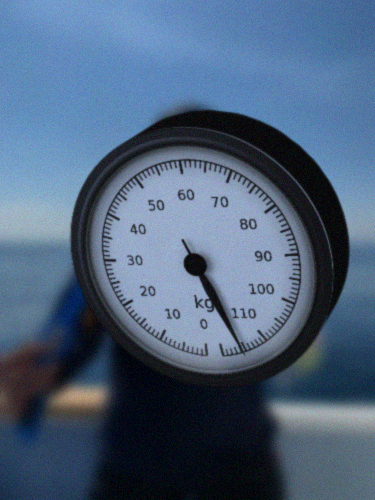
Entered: 115 kg
